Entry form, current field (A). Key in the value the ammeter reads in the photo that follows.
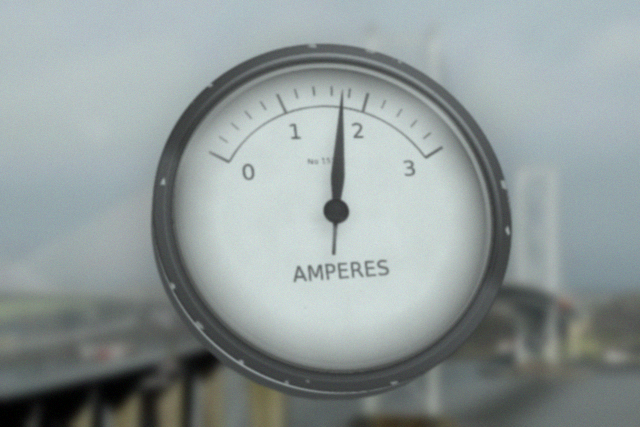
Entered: 1.7 A
